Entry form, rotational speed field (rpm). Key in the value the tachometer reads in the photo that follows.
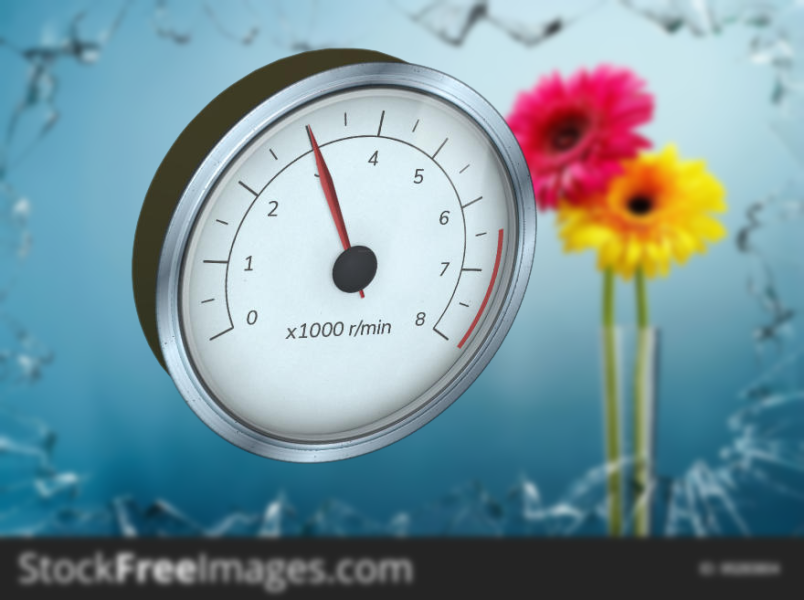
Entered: 3000 rpm
